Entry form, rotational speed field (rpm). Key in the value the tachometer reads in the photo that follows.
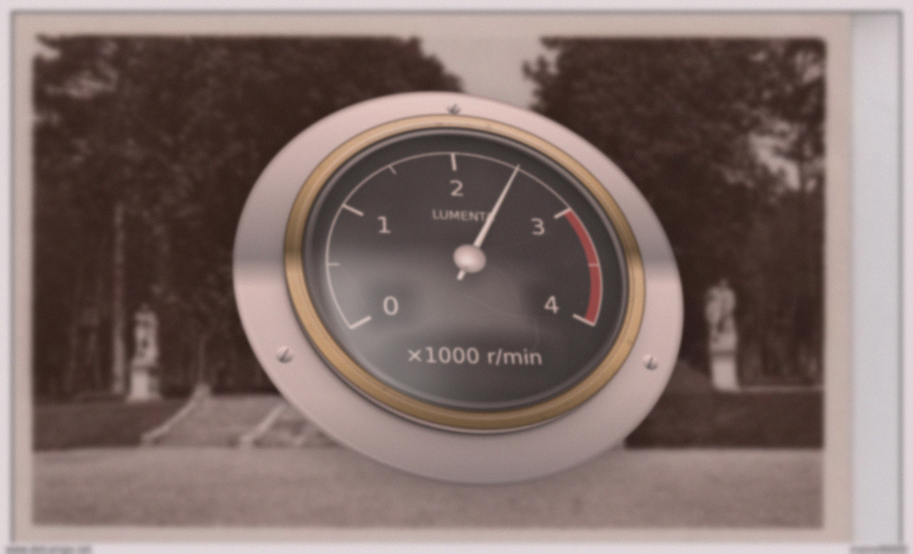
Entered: 2500 rpm
